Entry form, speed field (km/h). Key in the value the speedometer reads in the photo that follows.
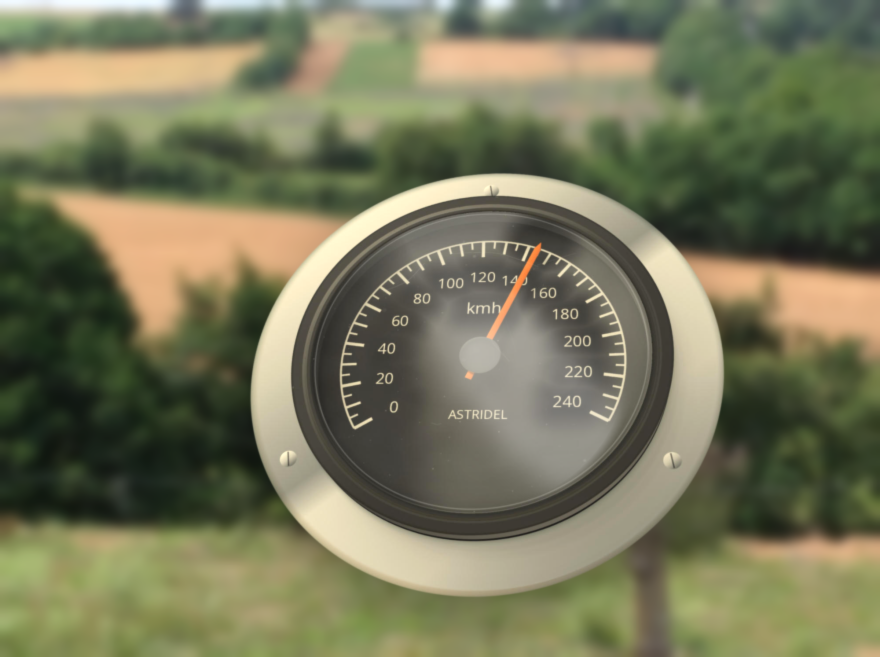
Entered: 145 km/h
